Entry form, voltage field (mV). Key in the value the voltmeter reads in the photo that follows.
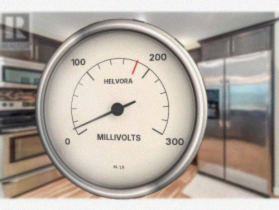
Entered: 10 mV
